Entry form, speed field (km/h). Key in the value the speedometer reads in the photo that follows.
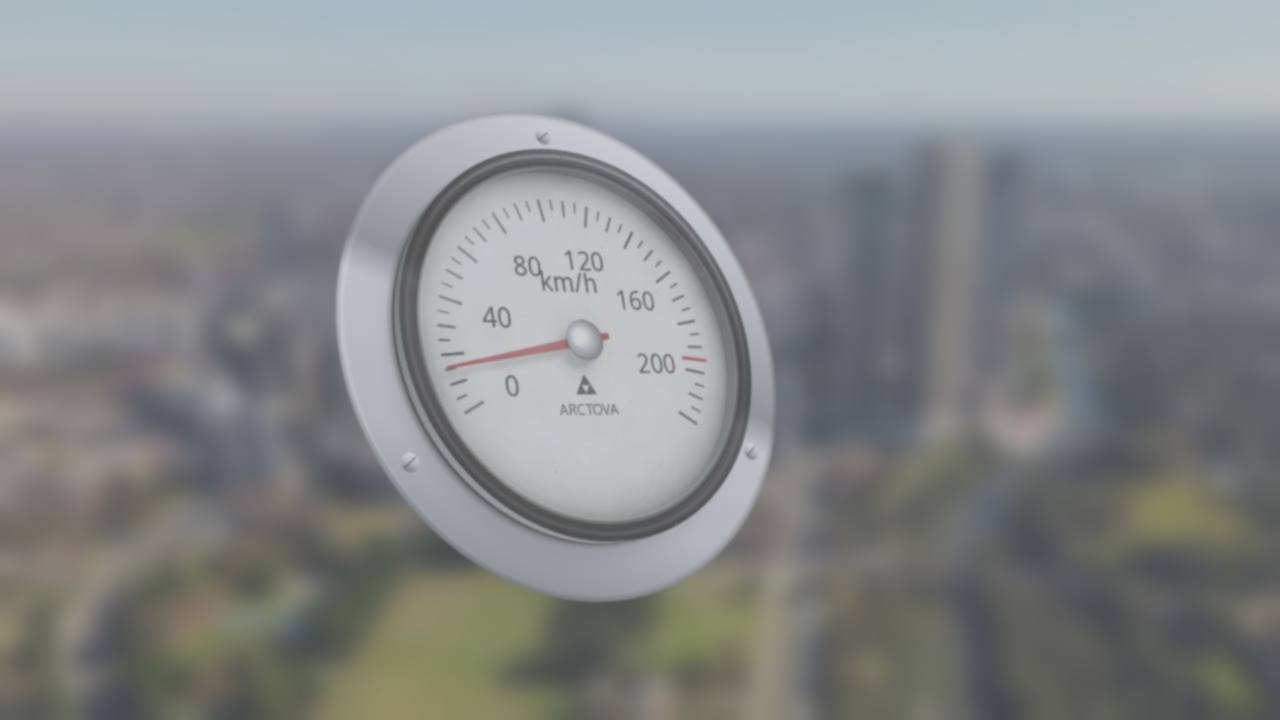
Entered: 15 km/h
